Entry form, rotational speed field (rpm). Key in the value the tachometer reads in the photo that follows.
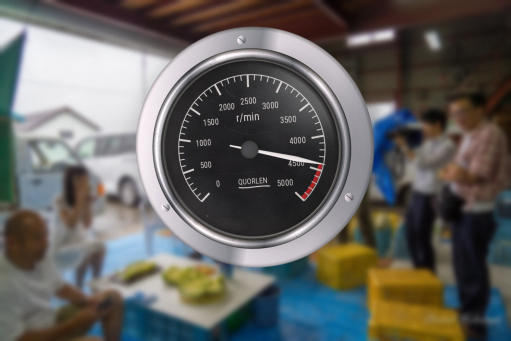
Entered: 4400 rpm
